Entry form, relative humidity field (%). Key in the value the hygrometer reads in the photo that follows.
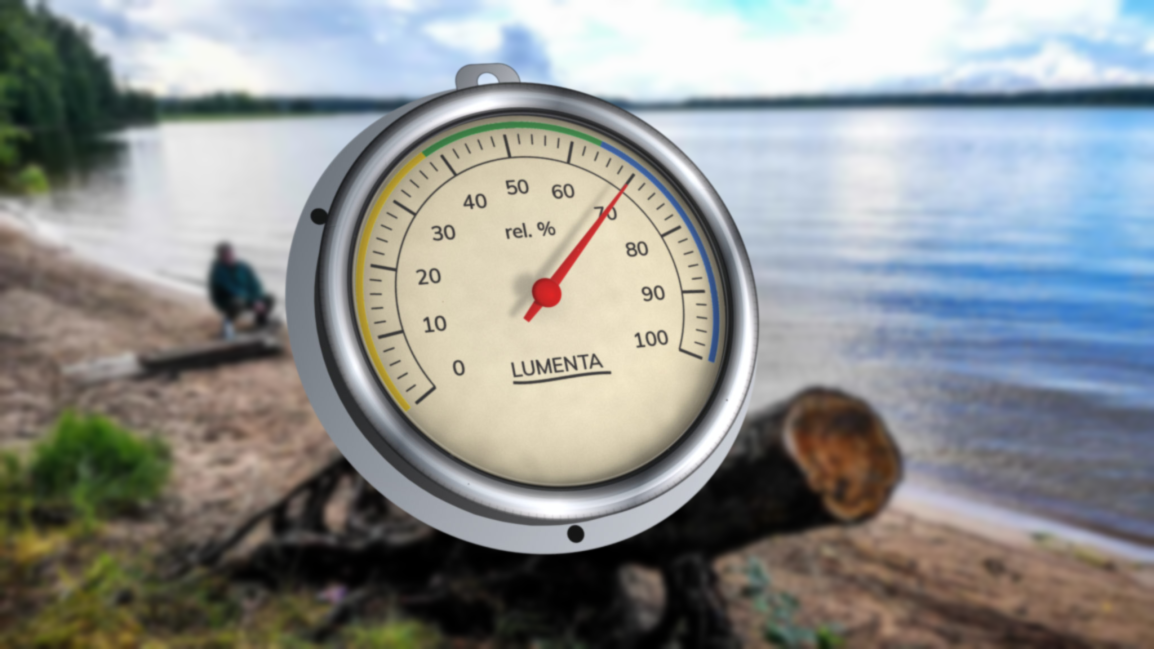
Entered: 70 %
